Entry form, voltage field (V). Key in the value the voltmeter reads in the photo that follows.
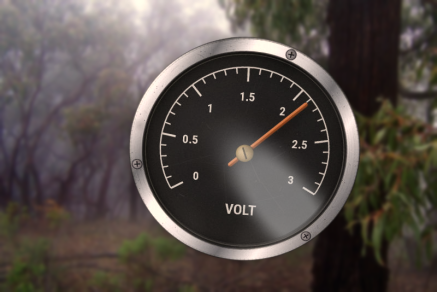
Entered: 2.1 V
